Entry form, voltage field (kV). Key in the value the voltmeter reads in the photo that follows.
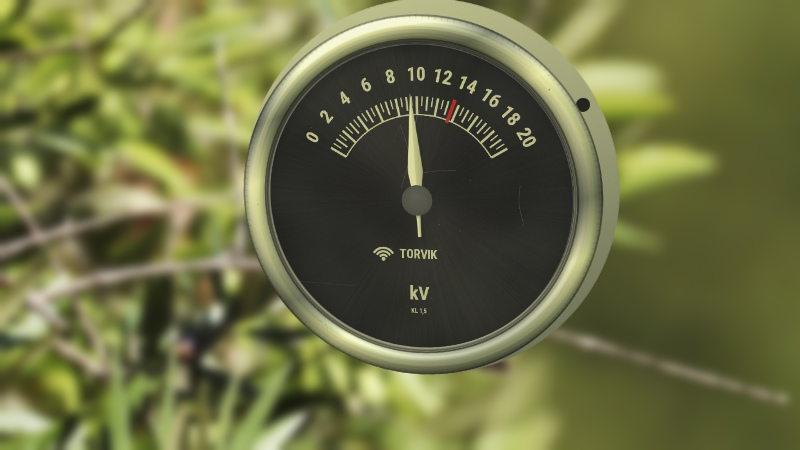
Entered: 9.5 kV
